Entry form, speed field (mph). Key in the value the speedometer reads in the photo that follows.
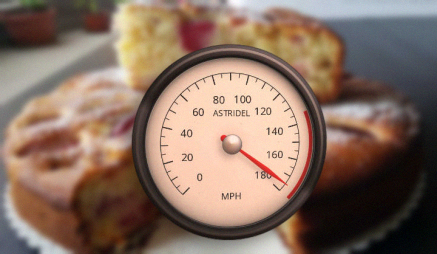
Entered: 175 mph
